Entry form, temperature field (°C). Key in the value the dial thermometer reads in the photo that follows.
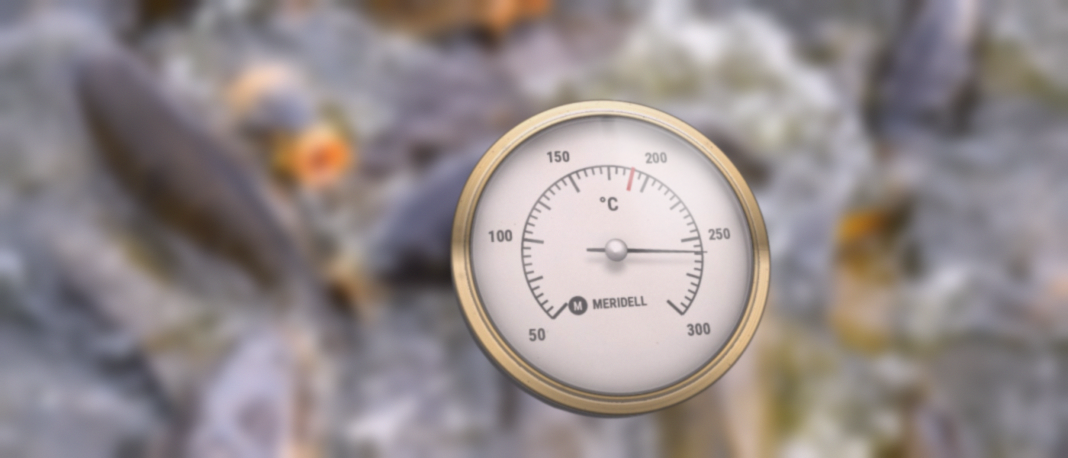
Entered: 260 °C
